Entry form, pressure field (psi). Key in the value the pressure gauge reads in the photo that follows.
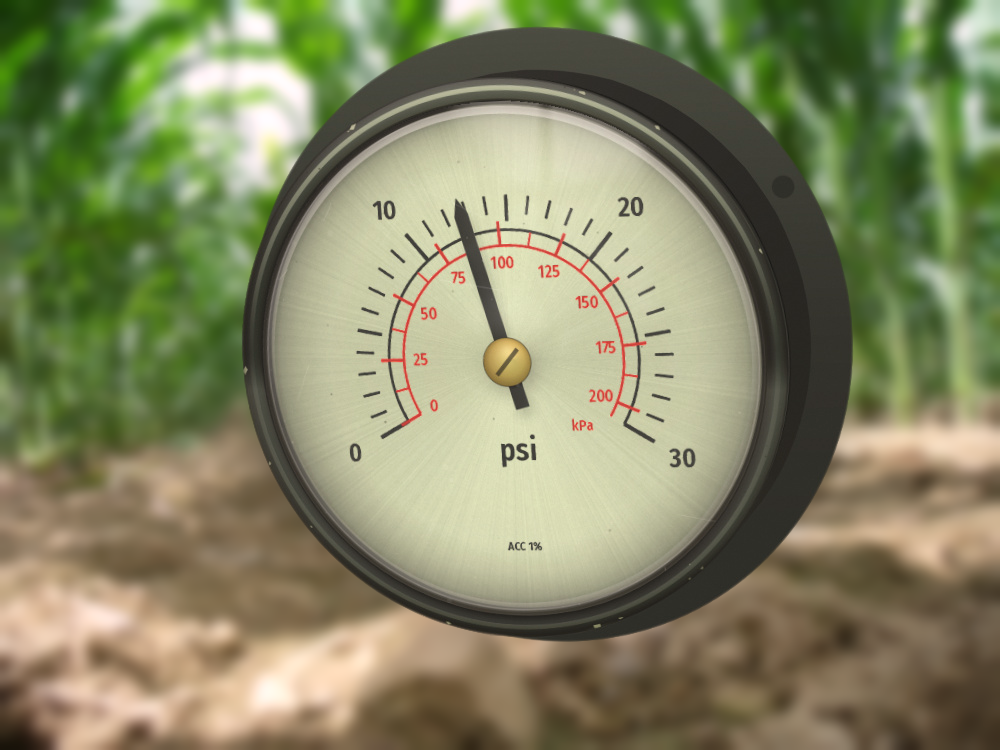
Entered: 13 psi
